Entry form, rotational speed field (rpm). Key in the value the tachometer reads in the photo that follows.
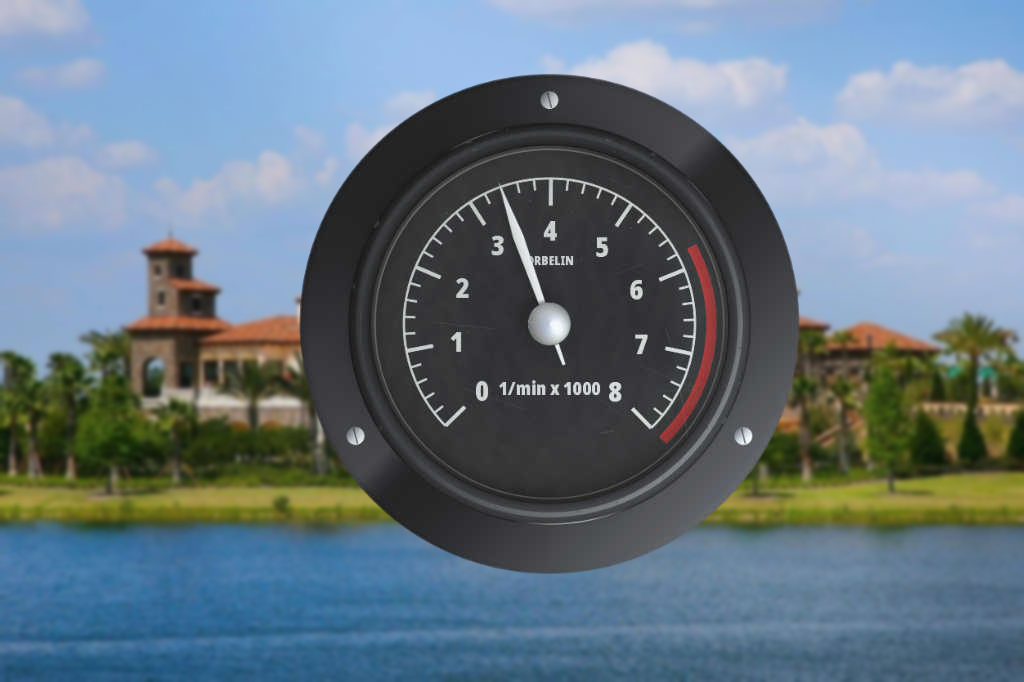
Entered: 3400 rpm
